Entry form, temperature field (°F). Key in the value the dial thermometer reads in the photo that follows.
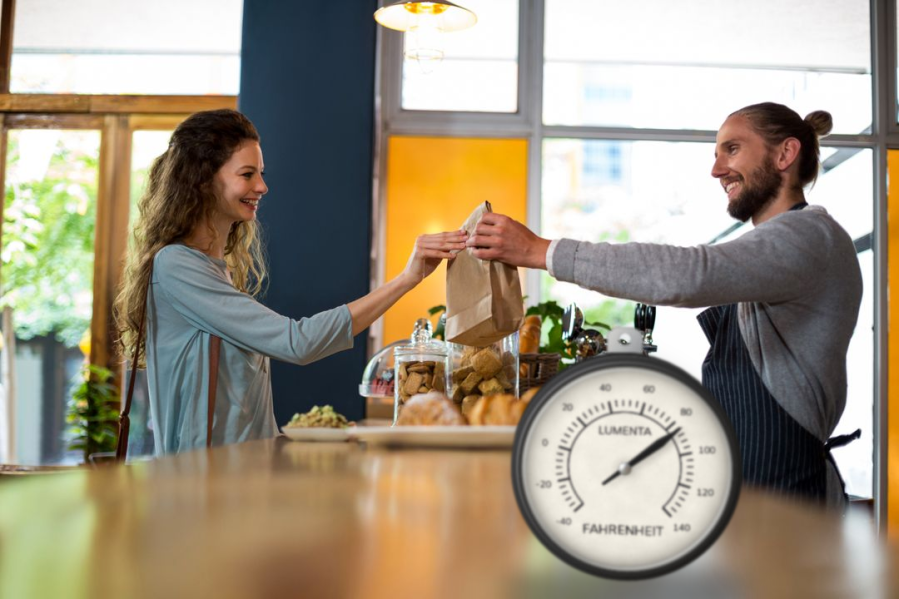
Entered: 84 °F
